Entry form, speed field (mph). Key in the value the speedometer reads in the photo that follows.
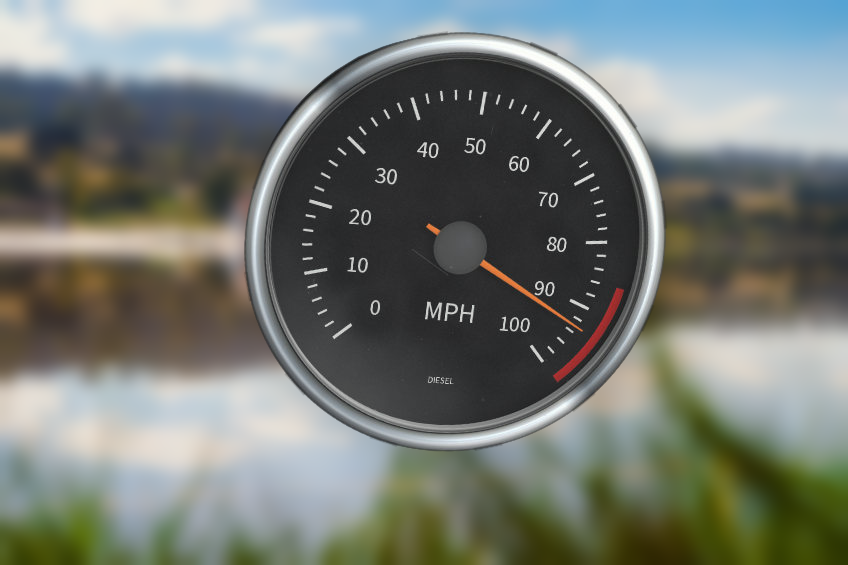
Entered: 93 mph
